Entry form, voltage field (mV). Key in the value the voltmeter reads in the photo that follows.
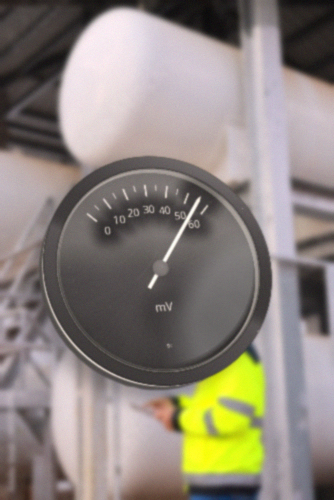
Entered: 55 mV
